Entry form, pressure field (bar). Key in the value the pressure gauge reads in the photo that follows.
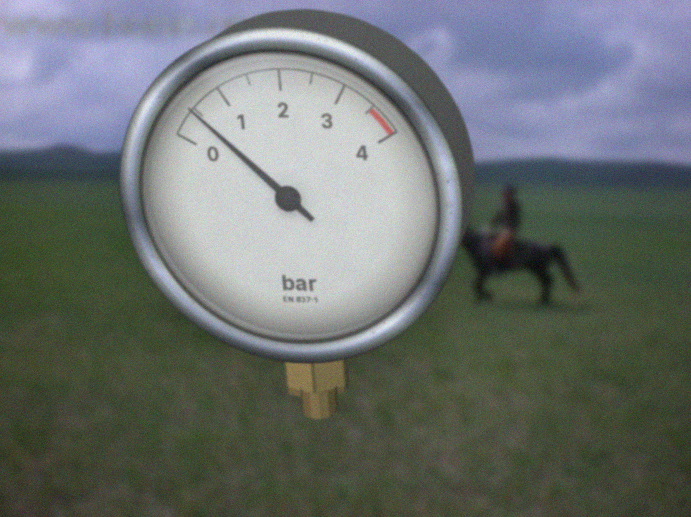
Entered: 0.5 bar
